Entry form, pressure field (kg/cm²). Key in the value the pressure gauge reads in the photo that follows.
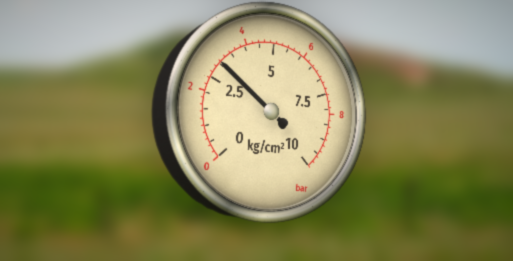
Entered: 3 kg/cm²
